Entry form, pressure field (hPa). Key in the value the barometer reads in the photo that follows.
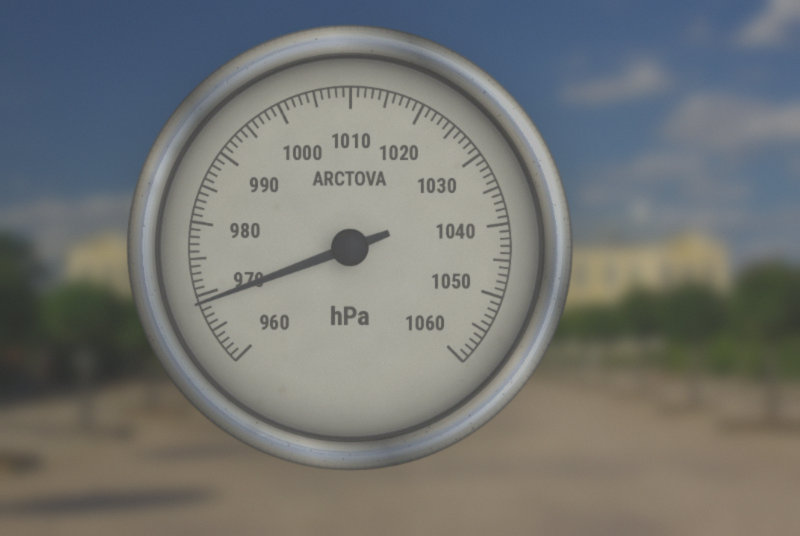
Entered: 969 hPa
